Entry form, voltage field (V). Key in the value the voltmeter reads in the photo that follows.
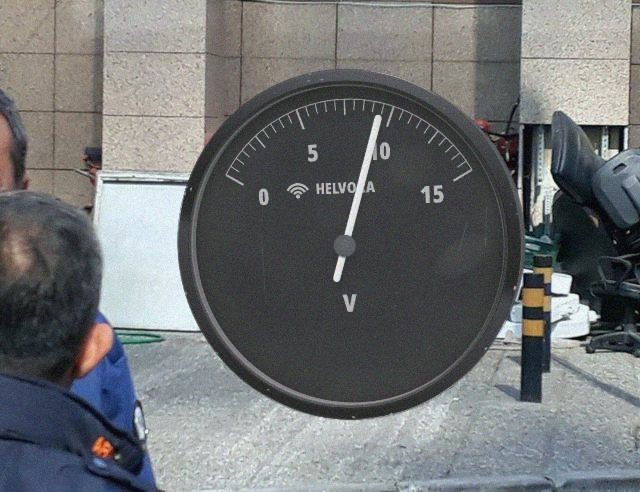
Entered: 9.5 V
